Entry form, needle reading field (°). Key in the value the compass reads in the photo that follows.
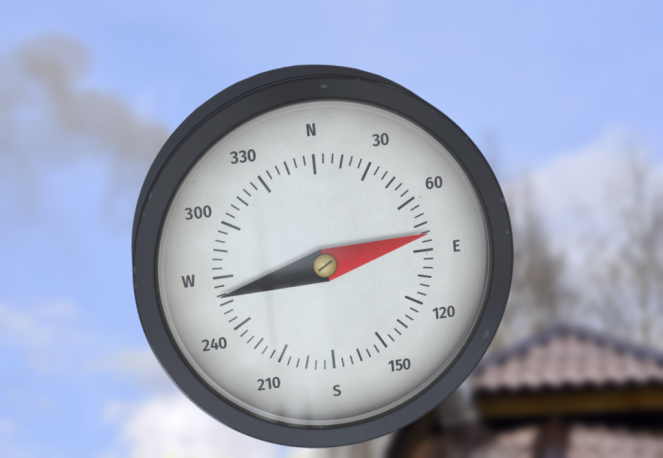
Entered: 80 °
